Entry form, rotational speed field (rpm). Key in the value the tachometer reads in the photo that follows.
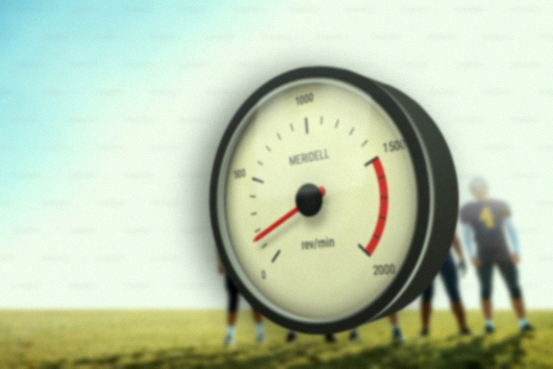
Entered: 150 rpm
